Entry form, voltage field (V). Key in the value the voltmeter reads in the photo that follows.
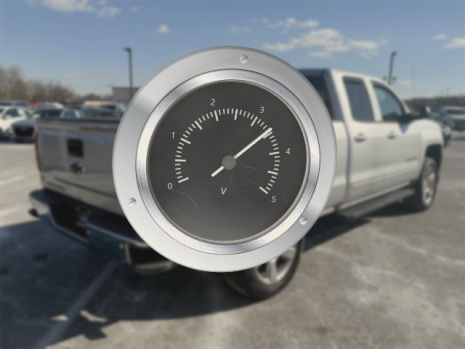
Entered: 3.4 V
